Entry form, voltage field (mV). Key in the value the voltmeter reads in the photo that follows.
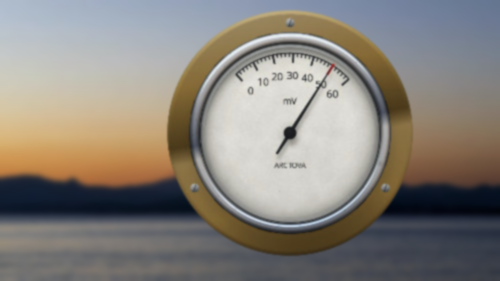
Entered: 50 mV
